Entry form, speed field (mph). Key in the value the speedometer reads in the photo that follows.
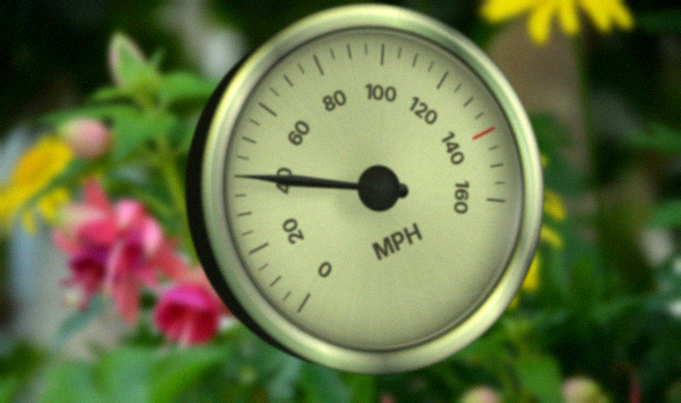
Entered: 40 mph
